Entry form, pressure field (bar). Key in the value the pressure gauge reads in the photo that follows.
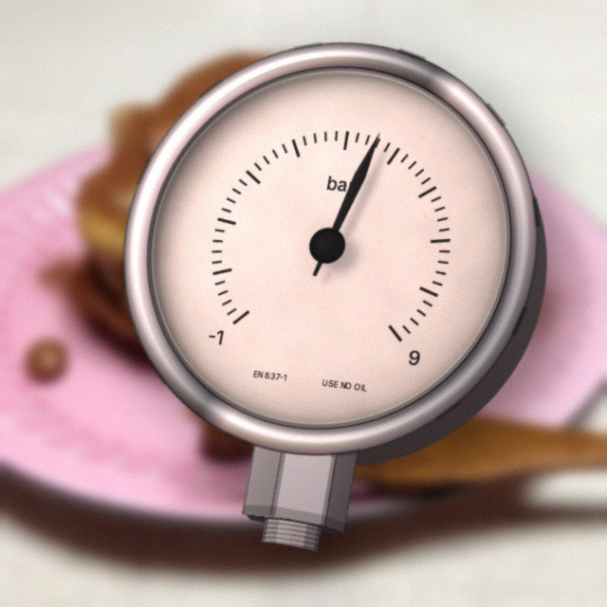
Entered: 4.6 bar
